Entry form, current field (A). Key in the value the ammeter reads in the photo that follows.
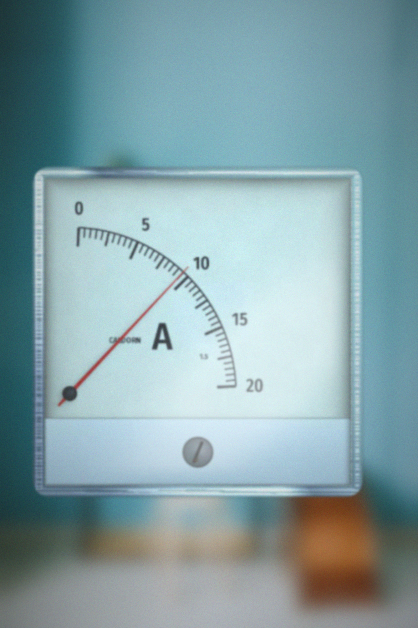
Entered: 9.5 A
